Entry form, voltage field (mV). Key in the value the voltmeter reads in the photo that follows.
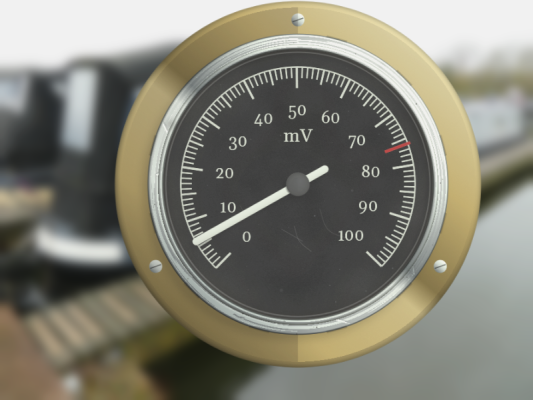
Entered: 6 mV
